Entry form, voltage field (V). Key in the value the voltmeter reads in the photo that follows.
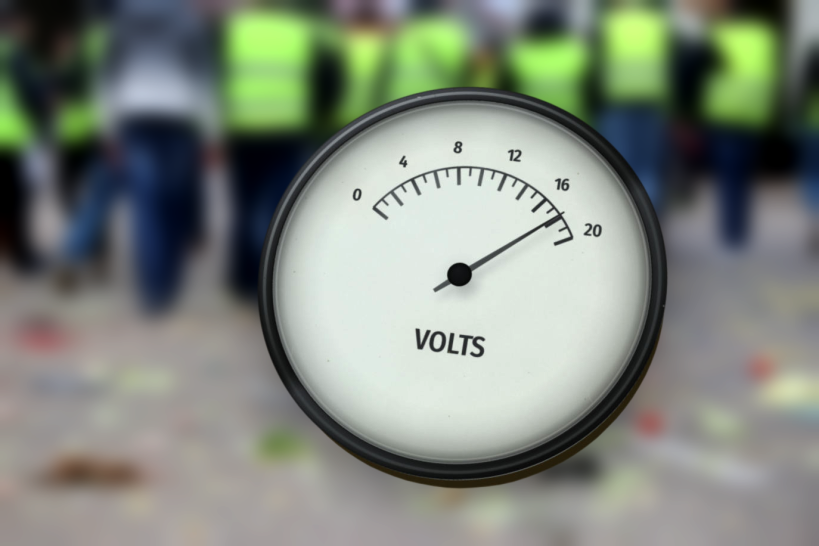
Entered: 18 V
